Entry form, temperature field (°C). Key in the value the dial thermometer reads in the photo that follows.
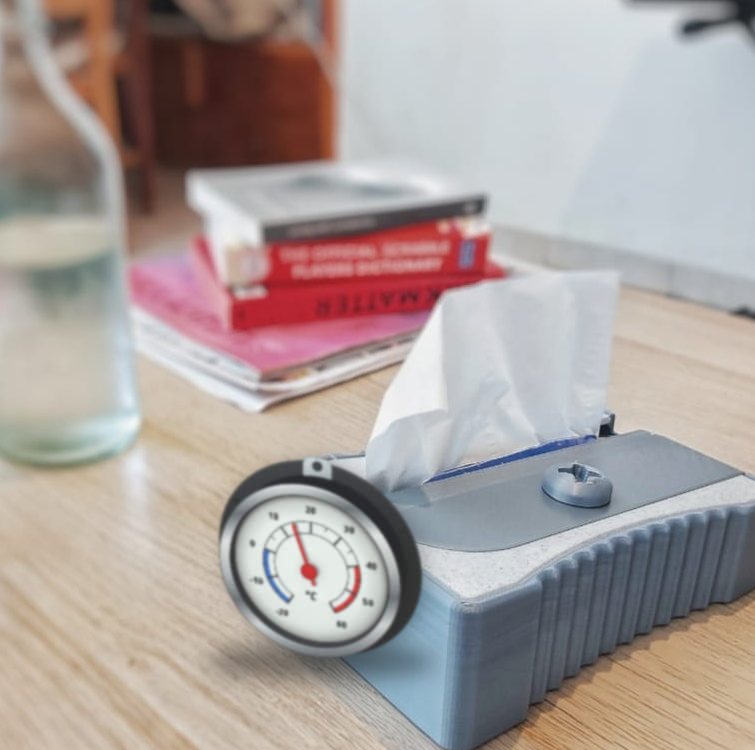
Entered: 15 °C
